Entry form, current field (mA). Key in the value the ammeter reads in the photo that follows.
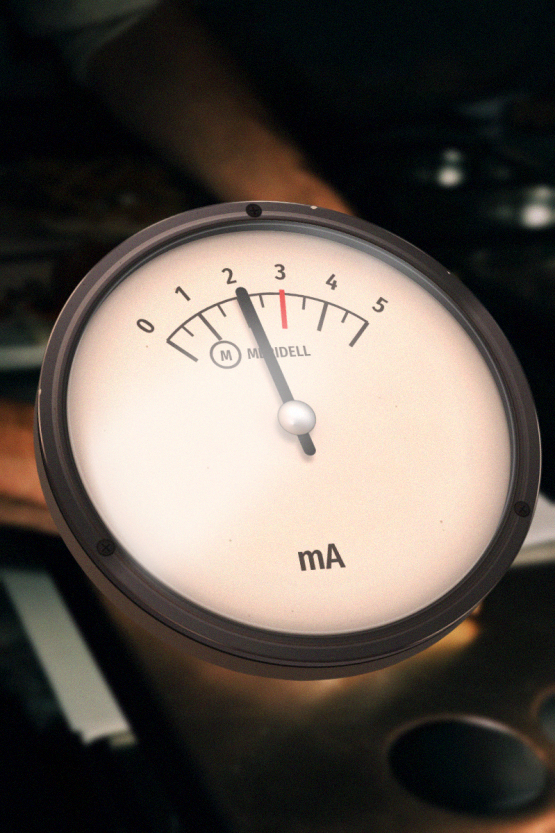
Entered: 2 mA
